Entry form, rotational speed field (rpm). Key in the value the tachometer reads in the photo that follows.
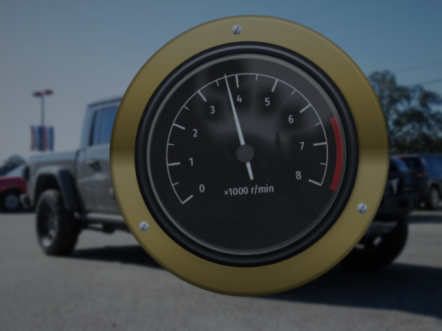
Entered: 3750 rpm
